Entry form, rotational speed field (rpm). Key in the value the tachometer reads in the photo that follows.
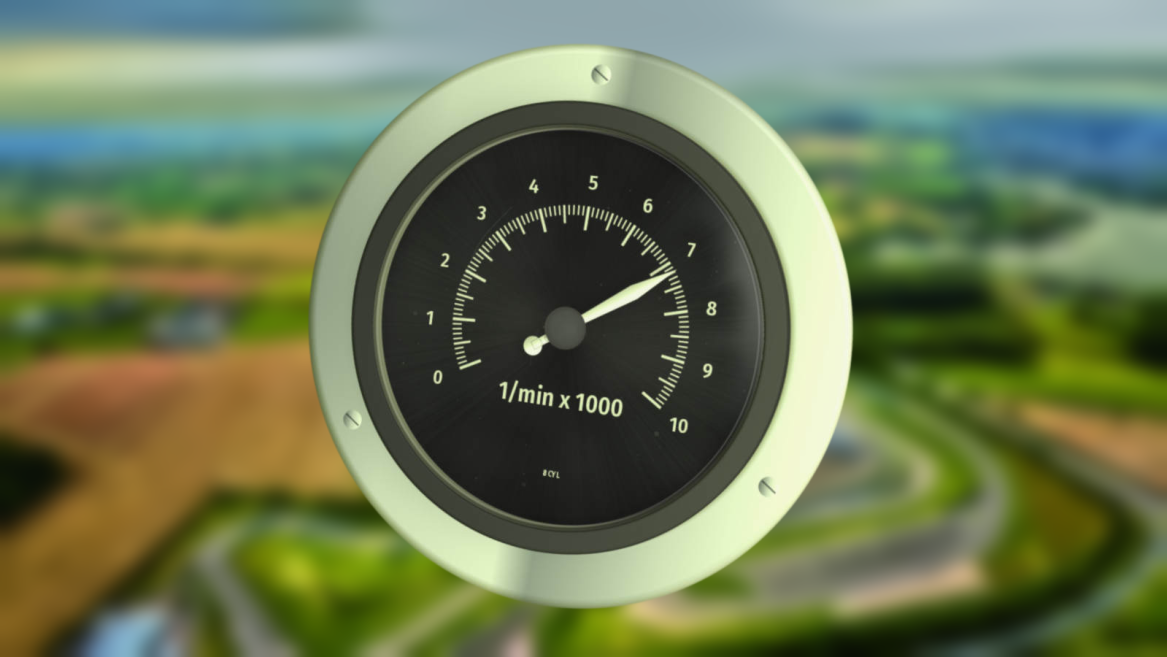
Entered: 7200 rpm
